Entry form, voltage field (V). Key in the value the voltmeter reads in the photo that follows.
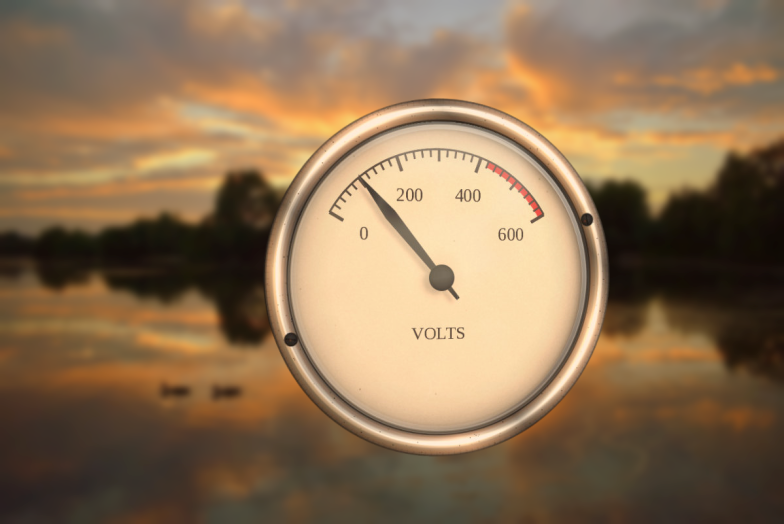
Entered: 100 V
